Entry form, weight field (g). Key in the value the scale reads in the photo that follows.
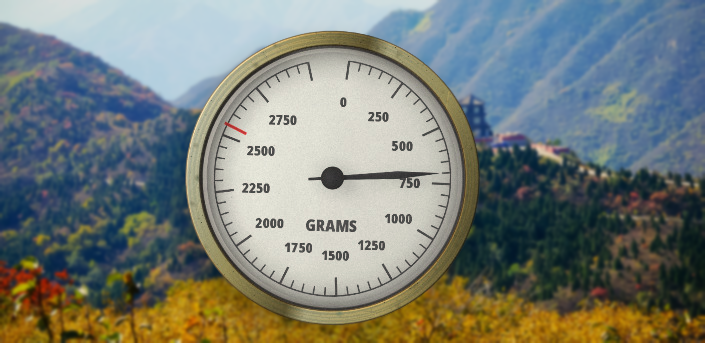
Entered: 700 g
